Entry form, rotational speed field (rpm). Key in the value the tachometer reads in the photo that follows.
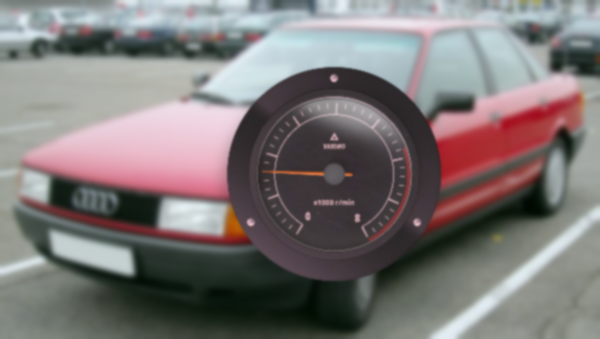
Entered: 1600 rpm
